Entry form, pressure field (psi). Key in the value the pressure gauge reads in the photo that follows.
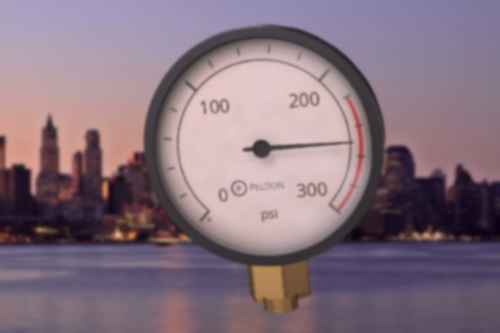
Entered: 250 psi
